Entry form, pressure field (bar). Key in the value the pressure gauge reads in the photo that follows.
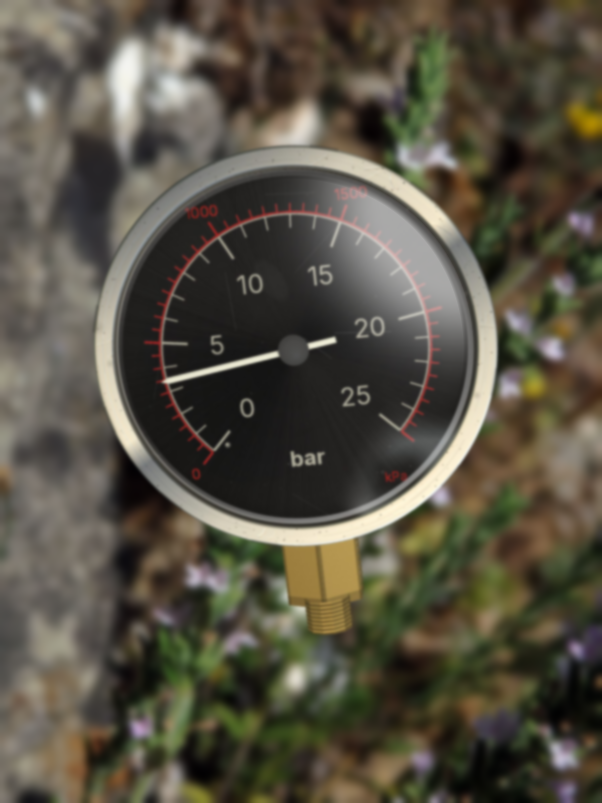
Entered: 3.5 bar
